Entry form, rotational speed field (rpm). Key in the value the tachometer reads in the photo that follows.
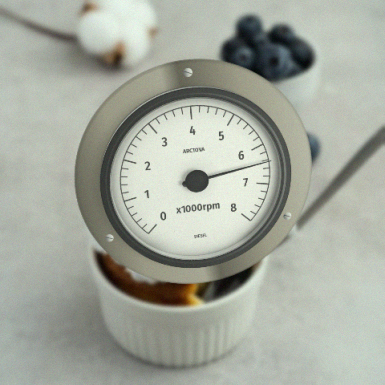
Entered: 6400 rpm
